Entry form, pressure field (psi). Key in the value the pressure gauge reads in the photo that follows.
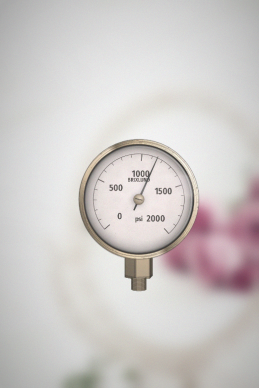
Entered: 1150 psi
